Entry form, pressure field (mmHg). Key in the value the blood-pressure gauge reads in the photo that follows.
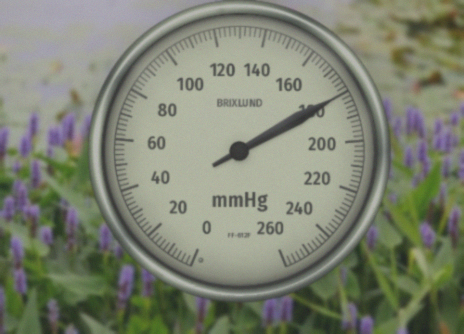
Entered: 180 mmHg
